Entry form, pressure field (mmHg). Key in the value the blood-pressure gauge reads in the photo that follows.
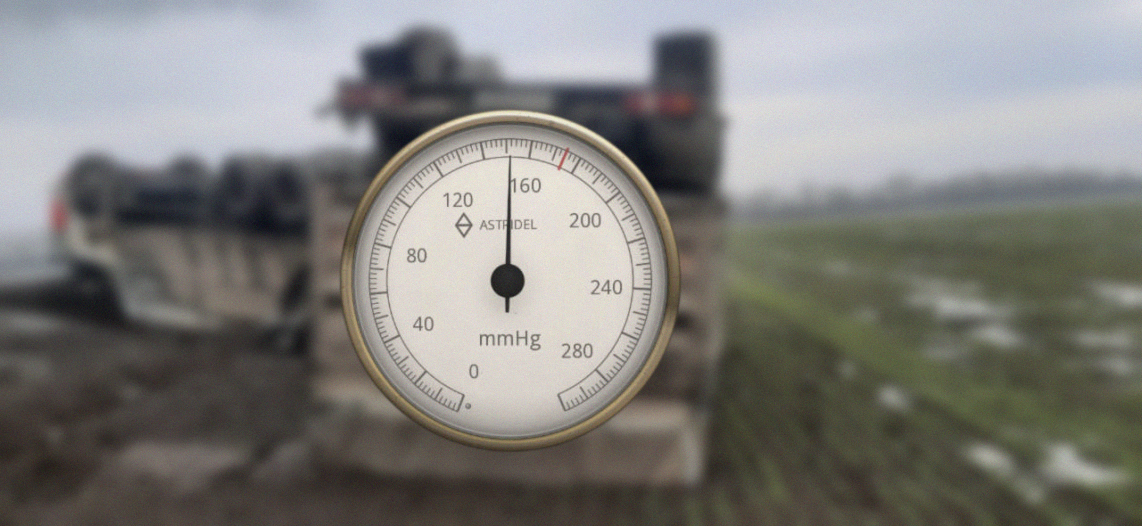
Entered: 152 mmHg
